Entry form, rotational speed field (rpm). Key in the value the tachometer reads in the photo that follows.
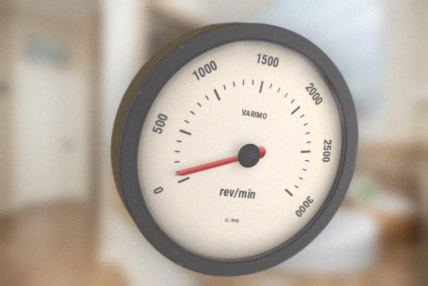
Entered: 100 rpm
